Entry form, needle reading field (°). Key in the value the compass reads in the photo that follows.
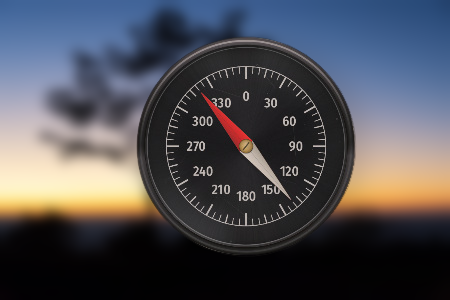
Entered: 320 °
